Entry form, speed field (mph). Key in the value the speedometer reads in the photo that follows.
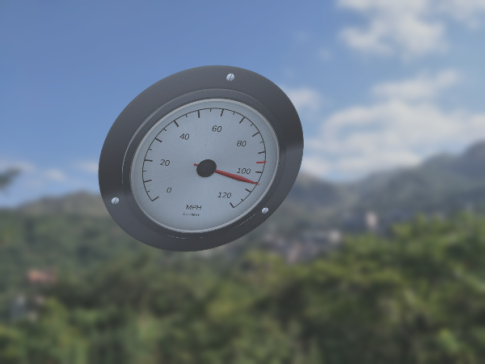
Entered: 105 mph
